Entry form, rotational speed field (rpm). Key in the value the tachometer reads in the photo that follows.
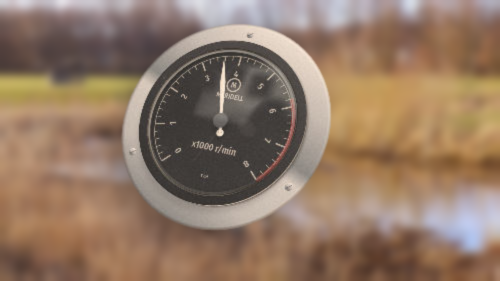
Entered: 3600 rpm
